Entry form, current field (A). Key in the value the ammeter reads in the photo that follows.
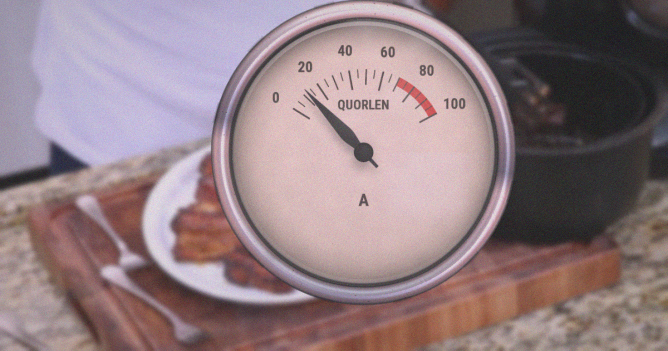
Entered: 12.5 A
